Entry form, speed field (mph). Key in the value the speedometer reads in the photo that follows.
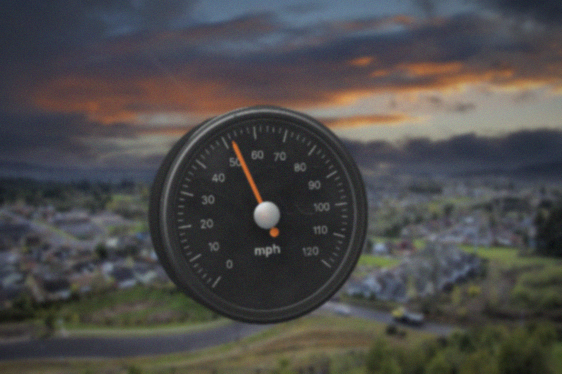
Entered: 52 mph
